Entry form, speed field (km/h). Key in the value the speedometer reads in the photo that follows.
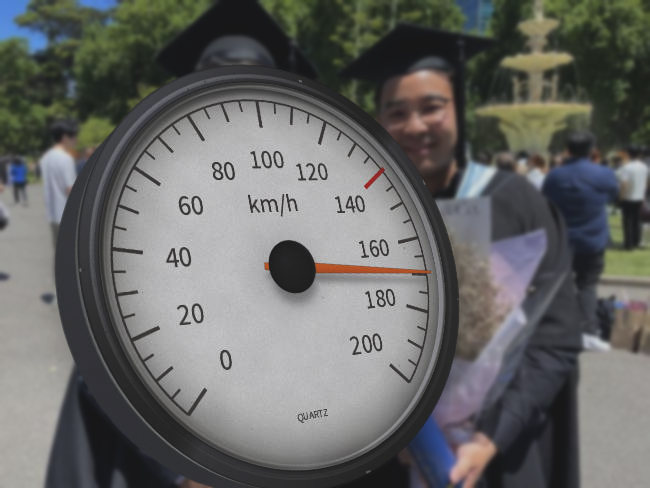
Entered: 170 km/h
